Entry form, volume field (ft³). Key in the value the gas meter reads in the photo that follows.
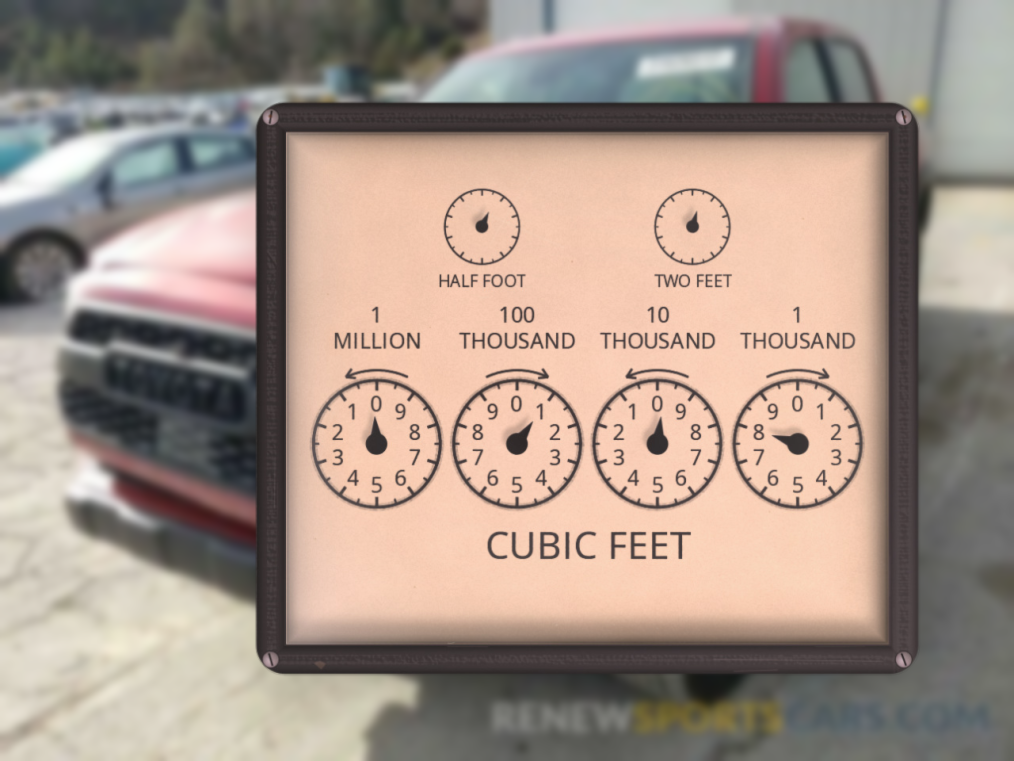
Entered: 9800 ft³
